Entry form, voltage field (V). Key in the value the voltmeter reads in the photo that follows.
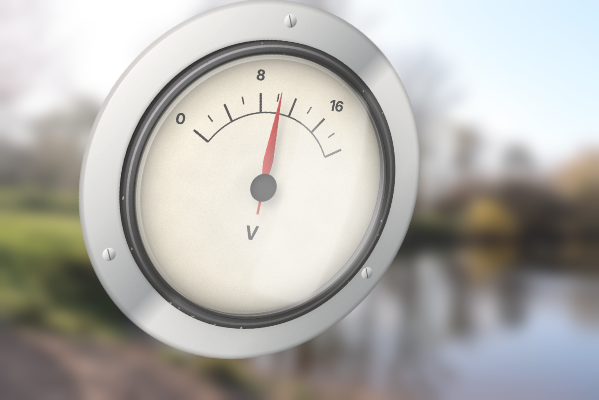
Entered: 10 V
